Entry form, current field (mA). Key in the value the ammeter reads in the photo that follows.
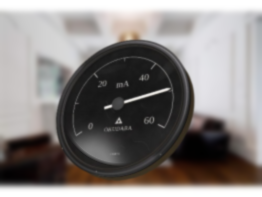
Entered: 50 mA
